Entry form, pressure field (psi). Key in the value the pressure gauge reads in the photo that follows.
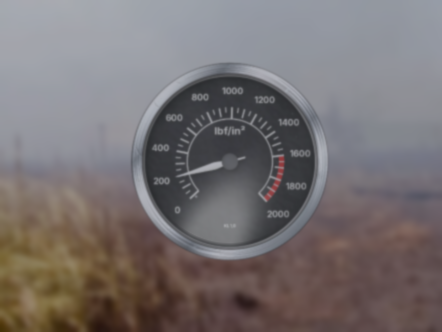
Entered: 200 psi
